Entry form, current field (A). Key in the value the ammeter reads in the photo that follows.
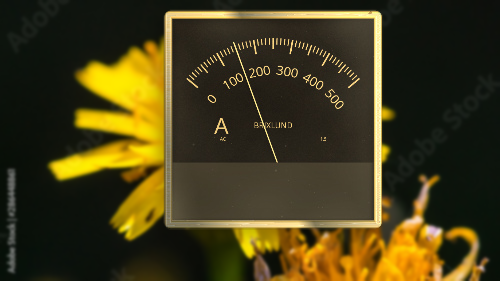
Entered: 150 A
